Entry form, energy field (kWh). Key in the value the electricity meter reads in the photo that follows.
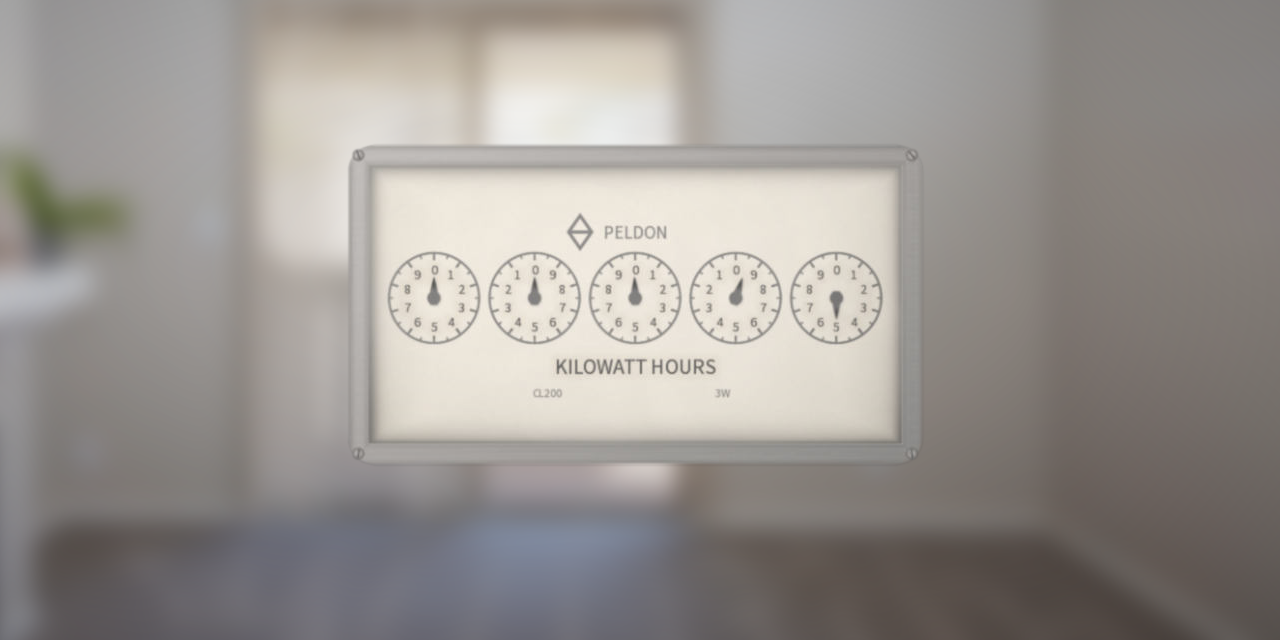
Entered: 99995 kWh
